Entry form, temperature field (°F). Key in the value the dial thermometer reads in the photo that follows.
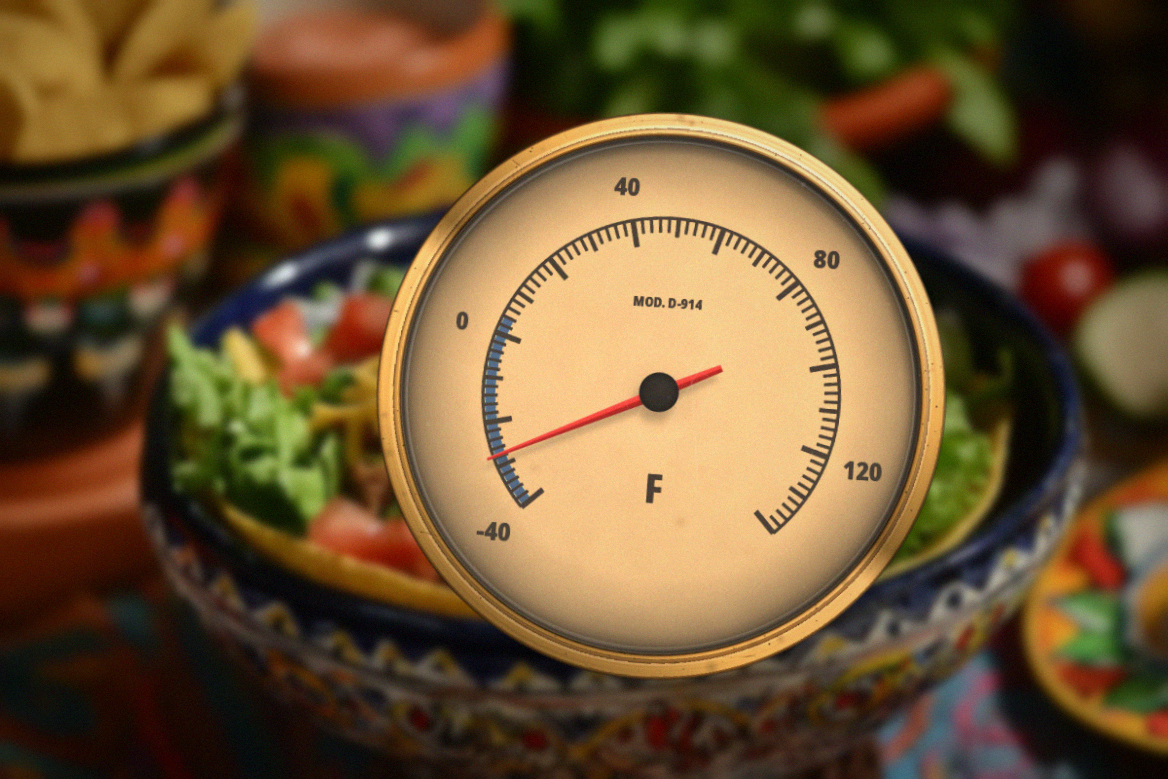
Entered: -28 °F
